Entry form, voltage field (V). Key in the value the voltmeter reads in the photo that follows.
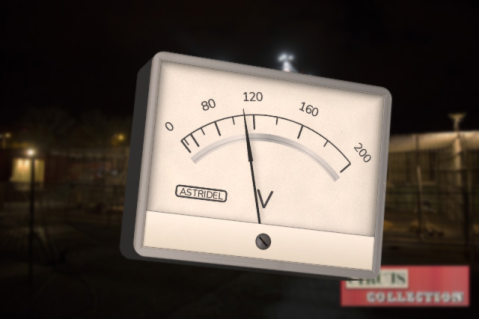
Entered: 110 V
